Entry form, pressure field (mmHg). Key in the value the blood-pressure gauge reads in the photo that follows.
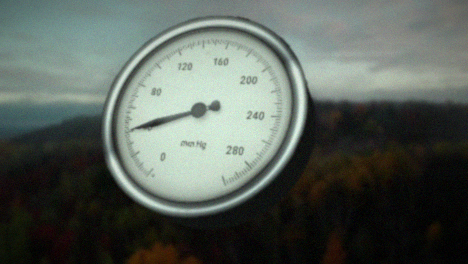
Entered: 40 mmHg
